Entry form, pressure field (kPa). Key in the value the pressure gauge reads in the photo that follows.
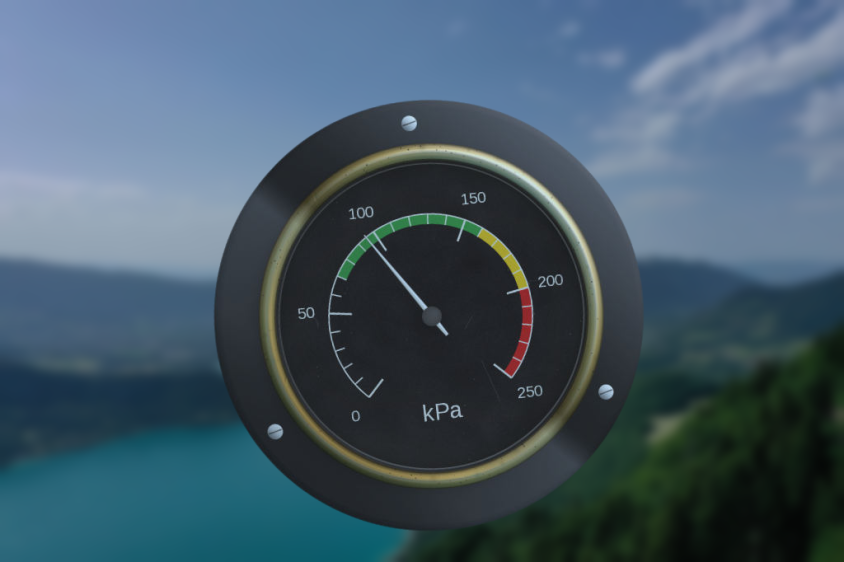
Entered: 95 kPa
